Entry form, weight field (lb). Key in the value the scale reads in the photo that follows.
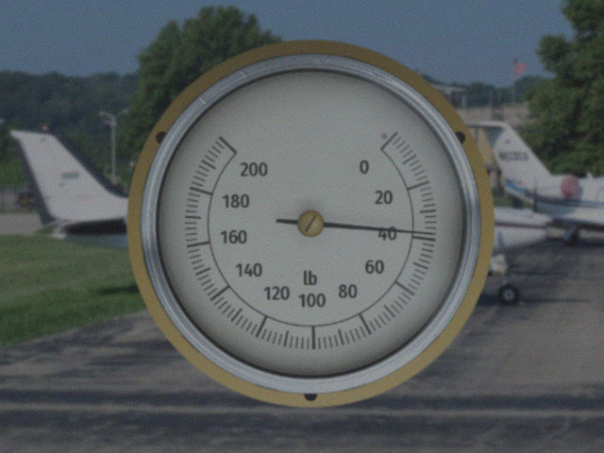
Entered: 38 lb
